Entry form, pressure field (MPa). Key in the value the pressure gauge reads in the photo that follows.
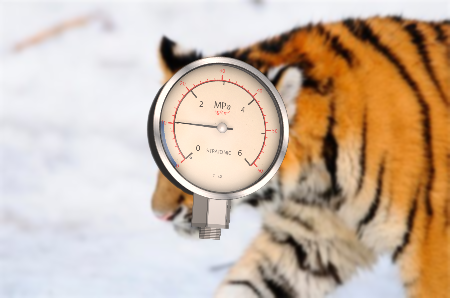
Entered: 1 MPa
